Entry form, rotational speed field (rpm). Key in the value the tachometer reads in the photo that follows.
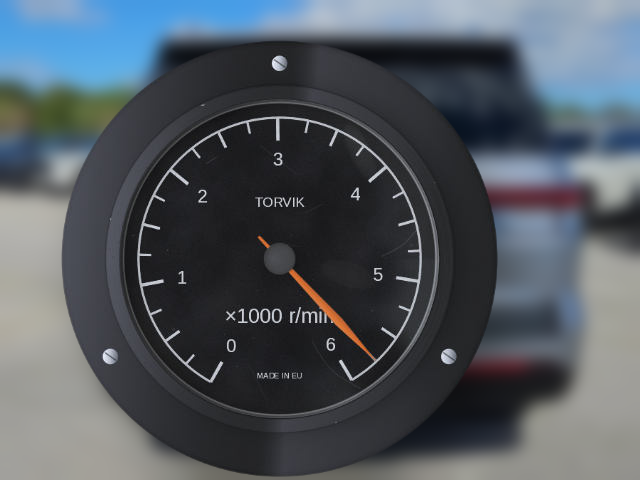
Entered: 5750 rpm
